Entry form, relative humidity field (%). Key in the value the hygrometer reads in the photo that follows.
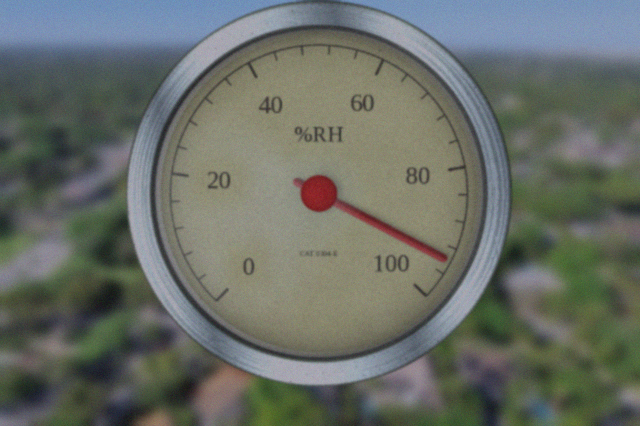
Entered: 94 %
